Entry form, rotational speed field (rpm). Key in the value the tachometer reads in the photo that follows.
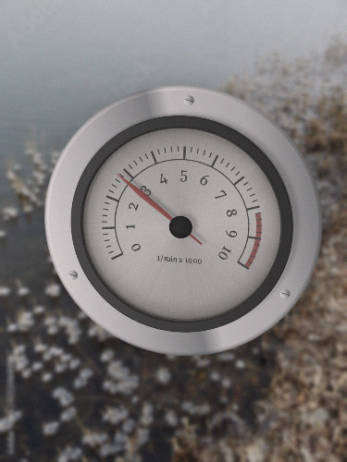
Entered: 2800 rpm
